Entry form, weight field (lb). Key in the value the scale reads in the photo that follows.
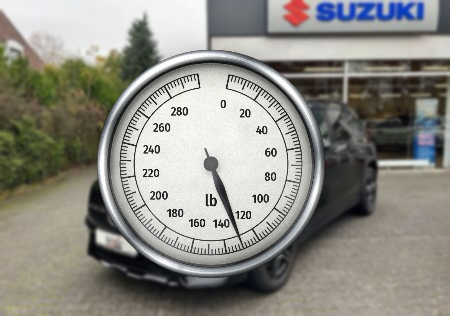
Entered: 130 lb
